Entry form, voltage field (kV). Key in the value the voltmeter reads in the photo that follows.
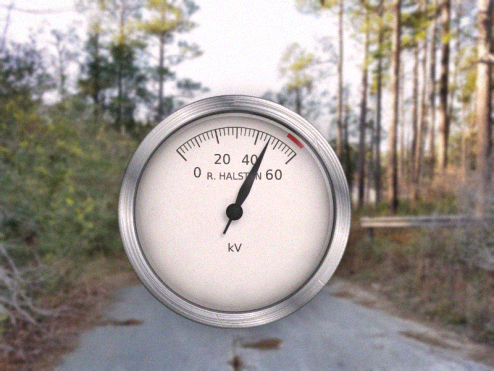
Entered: 46 kV
